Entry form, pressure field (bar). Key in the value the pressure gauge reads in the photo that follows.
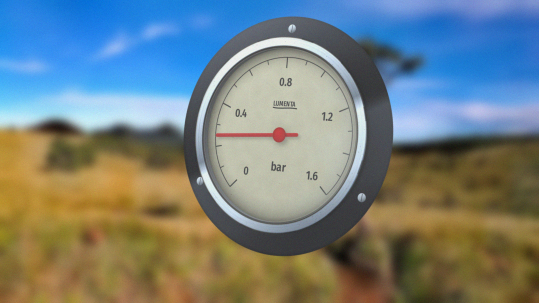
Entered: 0.25 bar
